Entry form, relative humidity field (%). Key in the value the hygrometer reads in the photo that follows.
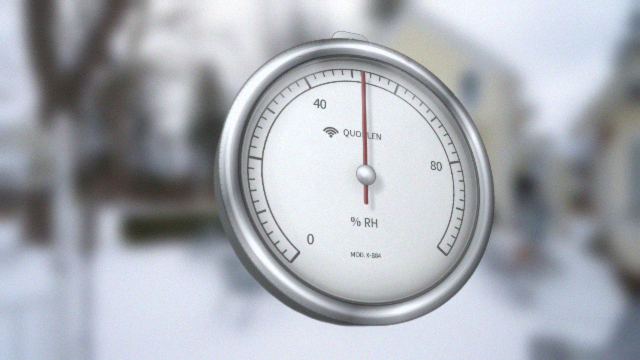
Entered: 52 %
